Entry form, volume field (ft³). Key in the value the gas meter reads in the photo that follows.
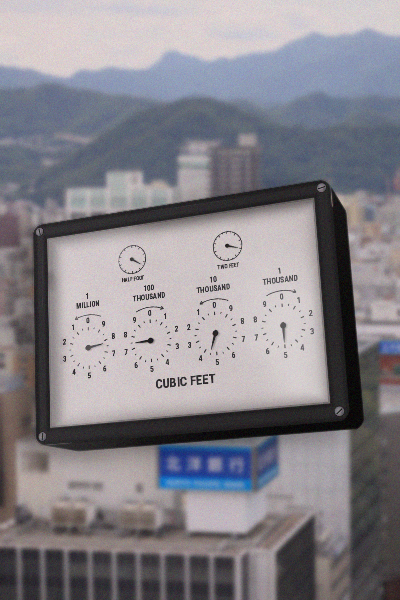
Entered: 774500 ft³
